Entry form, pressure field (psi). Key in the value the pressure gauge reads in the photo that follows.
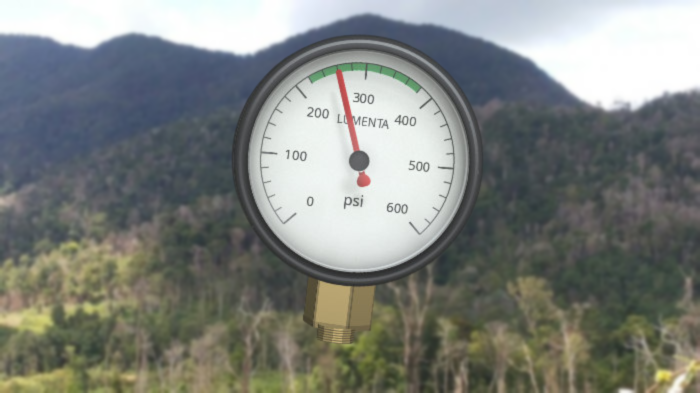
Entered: 260 psi
